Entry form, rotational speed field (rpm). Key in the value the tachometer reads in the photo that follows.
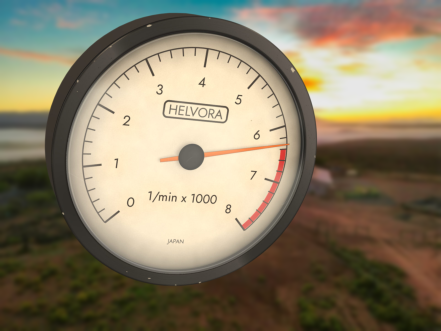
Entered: 6300 rpm
